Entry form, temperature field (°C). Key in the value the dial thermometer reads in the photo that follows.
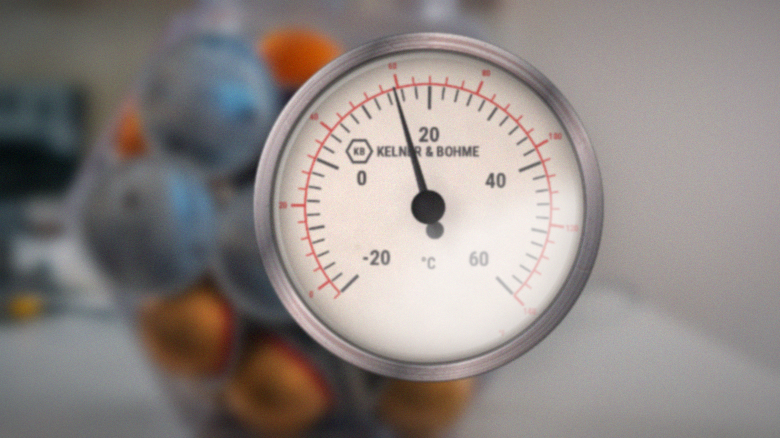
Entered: 15 °C
